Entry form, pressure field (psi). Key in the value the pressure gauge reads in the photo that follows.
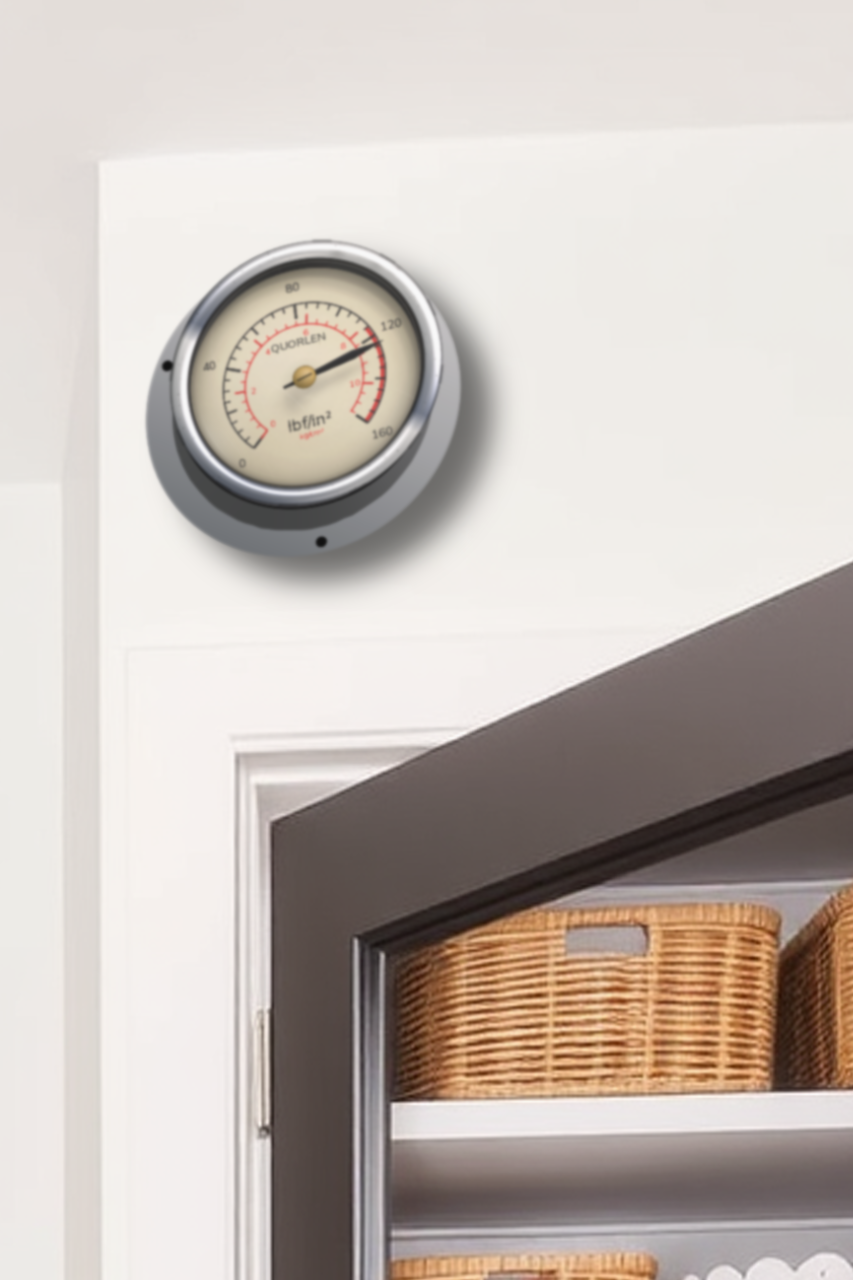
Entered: 125 psi
